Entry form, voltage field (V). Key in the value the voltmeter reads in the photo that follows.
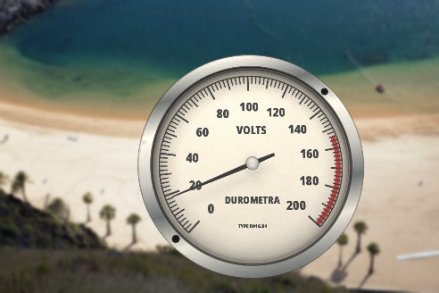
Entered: 18 V
